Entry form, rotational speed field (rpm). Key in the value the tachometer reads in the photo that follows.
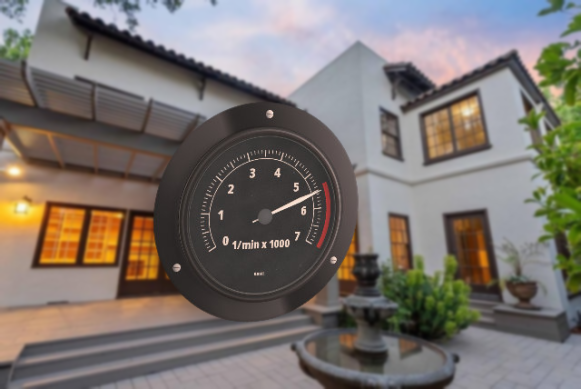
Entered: 5500 rpm
